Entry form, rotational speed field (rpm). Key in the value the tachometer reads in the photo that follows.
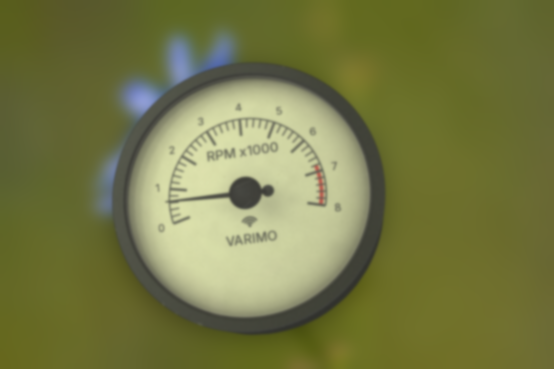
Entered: 600 rpm
